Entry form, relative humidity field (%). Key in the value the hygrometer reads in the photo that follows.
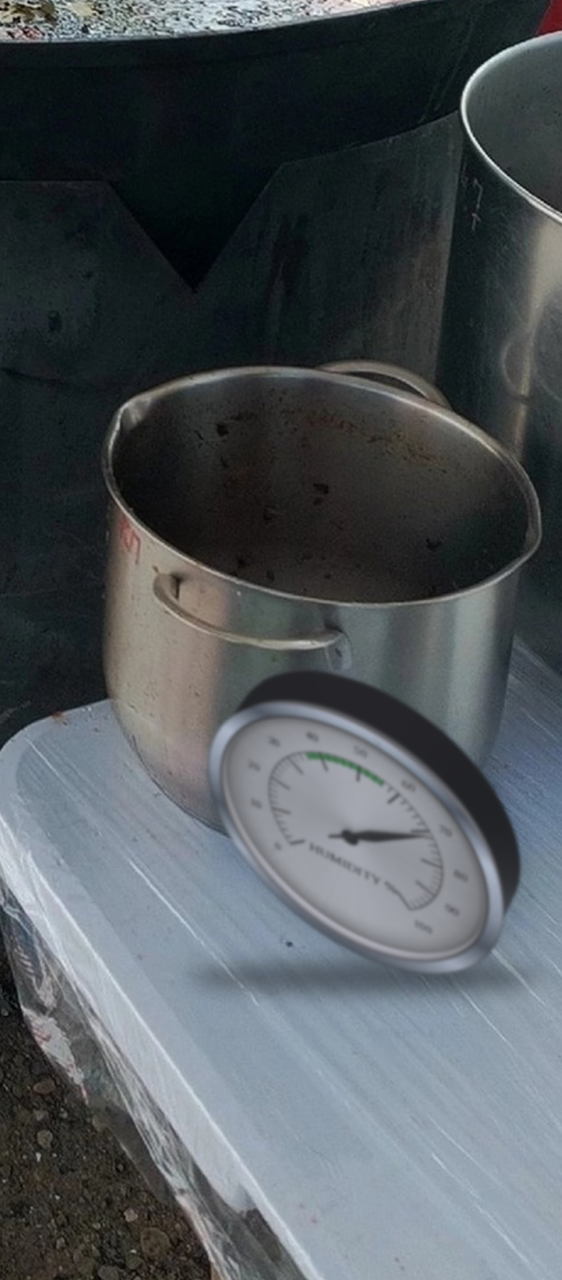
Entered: 70 %
